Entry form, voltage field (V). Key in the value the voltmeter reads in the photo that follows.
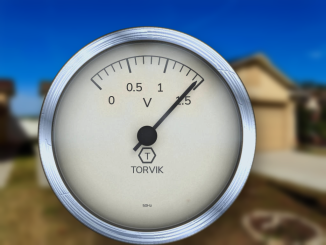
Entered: 1.45 V
